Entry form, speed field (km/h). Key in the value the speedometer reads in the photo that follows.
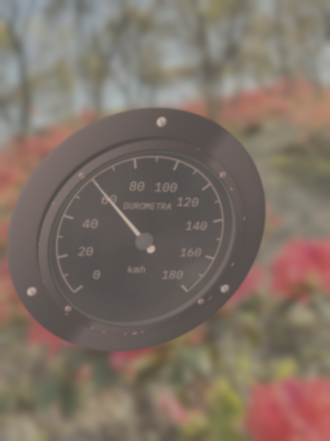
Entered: 60 km/h
